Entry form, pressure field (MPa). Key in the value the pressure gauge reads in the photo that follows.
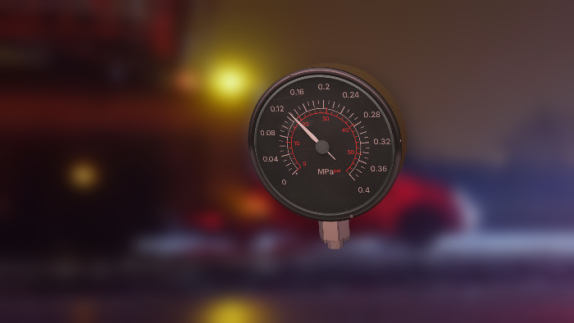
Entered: 0.13 MPa
